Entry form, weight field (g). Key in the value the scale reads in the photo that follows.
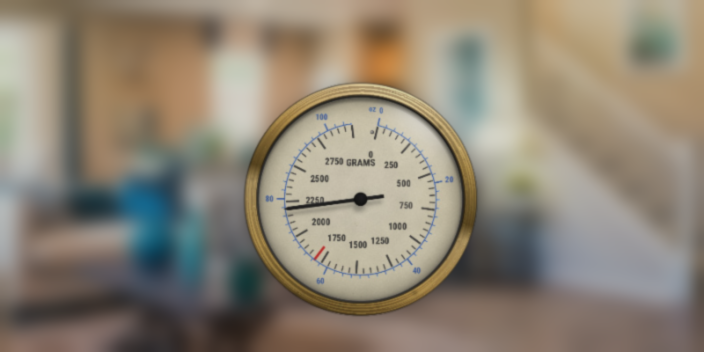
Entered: 2200 g
